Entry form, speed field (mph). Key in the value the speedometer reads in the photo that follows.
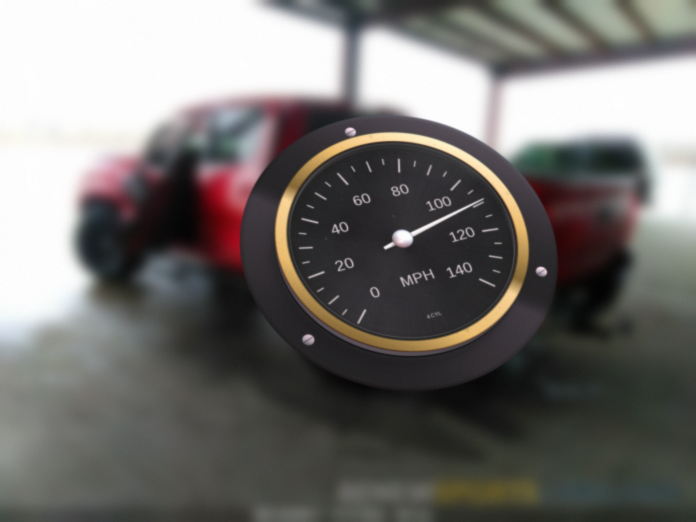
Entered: 110 mph
